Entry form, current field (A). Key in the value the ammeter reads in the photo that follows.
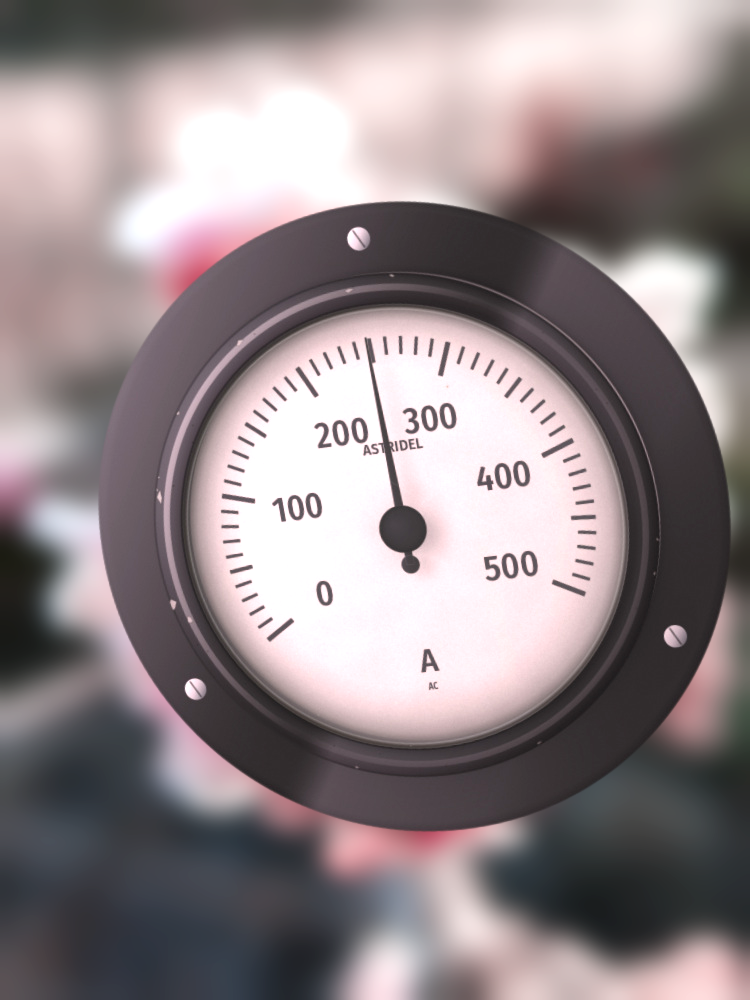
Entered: 250 A
